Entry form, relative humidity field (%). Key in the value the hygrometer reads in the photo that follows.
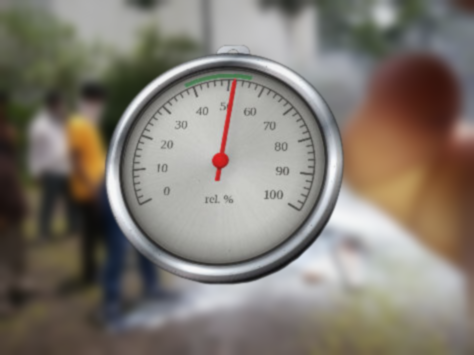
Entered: 52 %
